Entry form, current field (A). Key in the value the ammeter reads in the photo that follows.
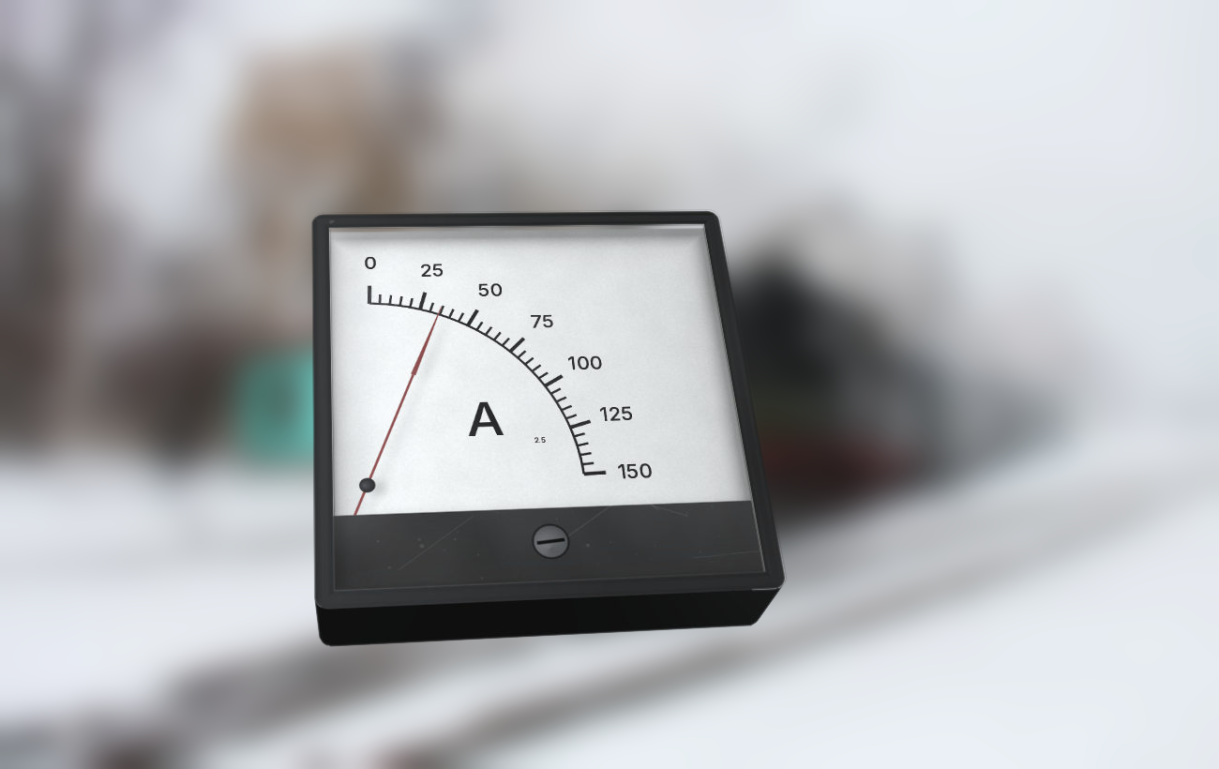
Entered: 35 A
